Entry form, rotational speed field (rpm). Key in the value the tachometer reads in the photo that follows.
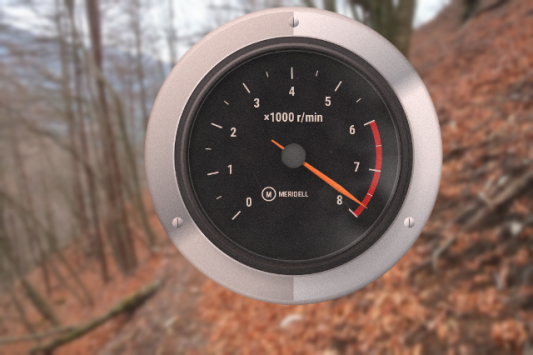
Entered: 7750 rpm
